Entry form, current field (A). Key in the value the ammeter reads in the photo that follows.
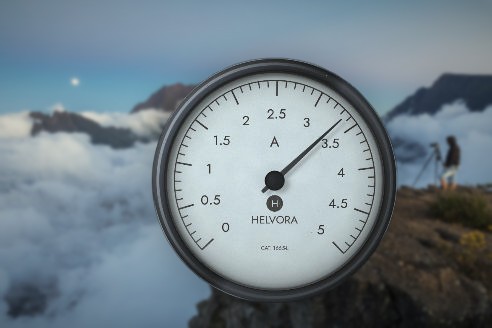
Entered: 3.35 A
